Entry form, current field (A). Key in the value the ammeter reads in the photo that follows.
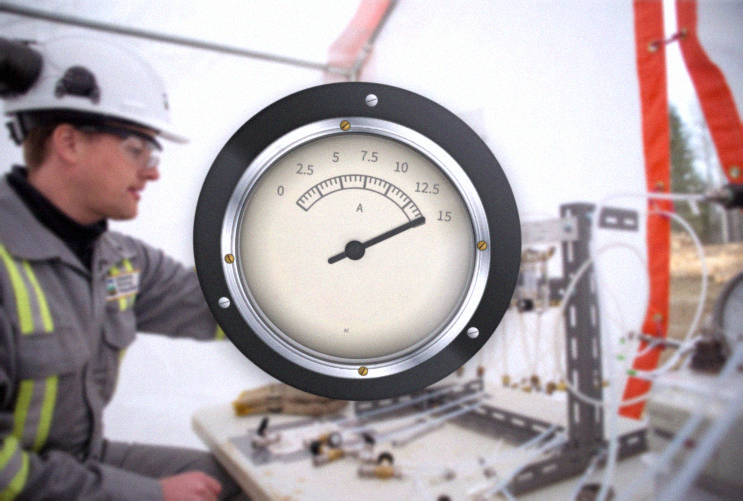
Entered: 14.5 A
